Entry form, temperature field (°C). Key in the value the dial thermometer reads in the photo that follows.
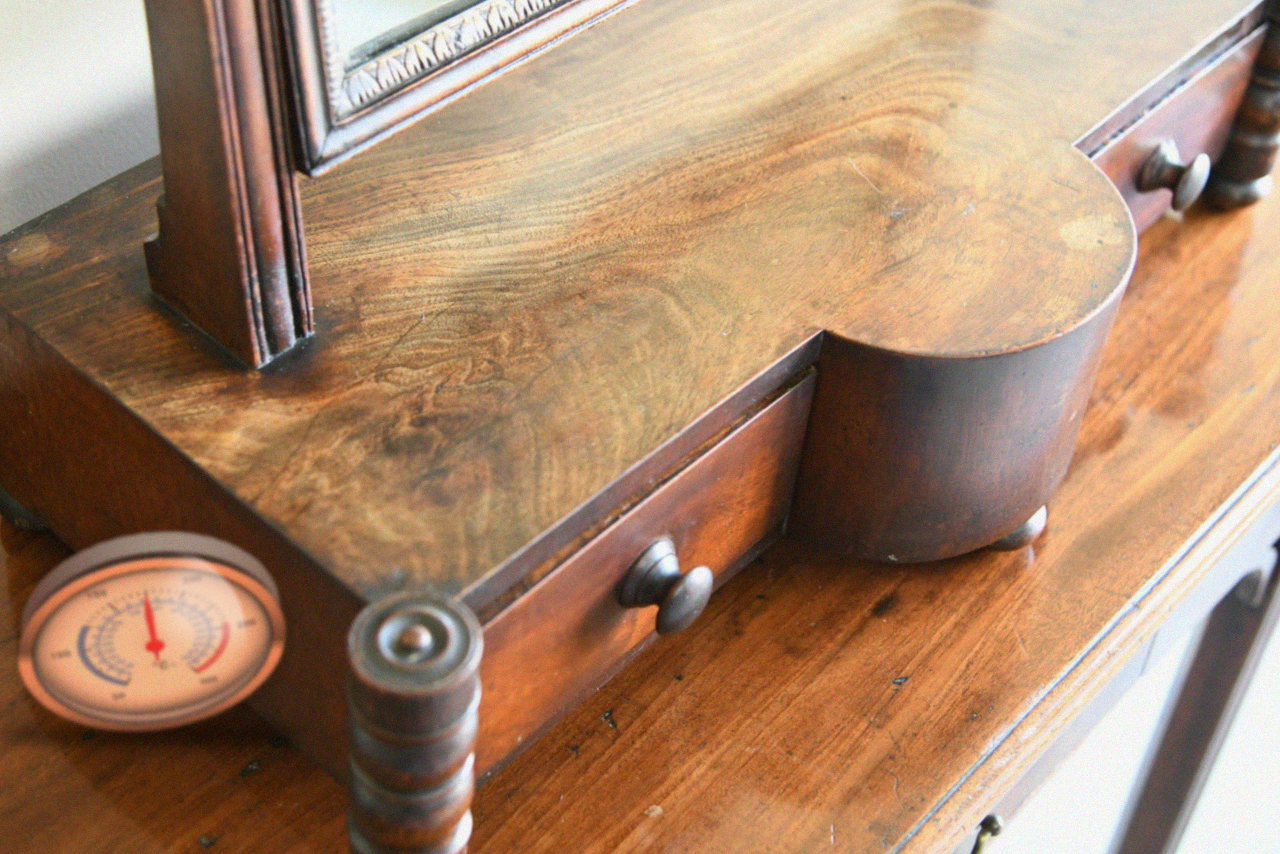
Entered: 175 °C
